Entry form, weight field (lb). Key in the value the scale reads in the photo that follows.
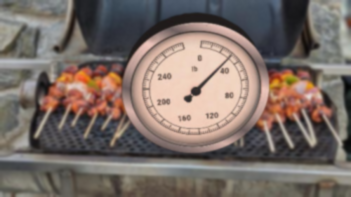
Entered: 30 lb
